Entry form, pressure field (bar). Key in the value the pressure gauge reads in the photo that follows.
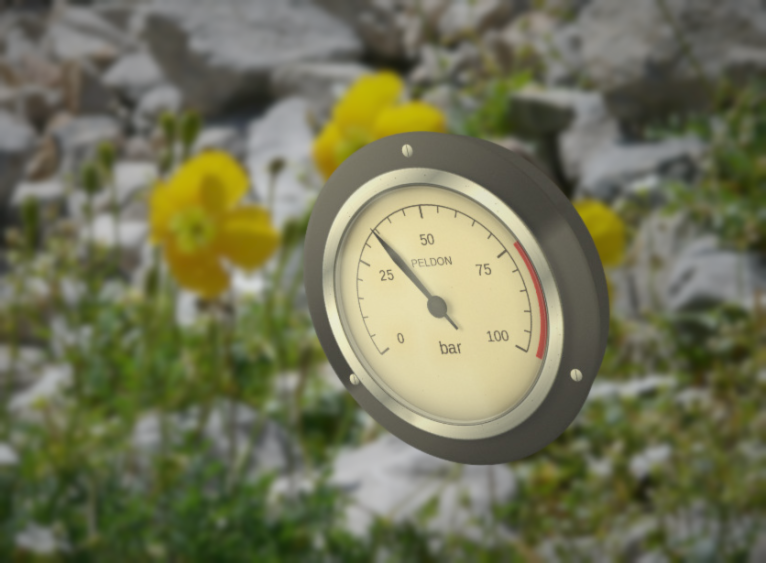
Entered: 35 bar
